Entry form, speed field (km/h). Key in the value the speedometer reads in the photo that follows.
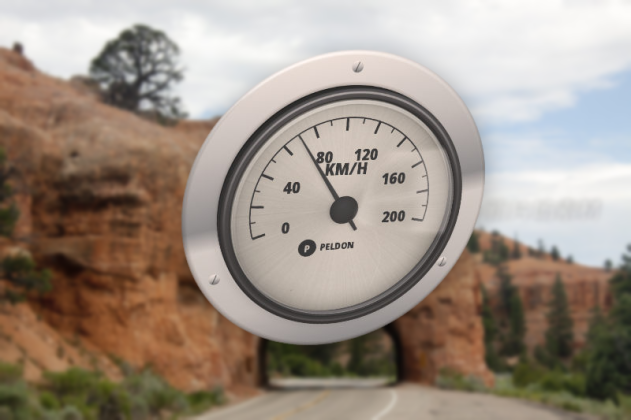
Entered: 70 km/h
